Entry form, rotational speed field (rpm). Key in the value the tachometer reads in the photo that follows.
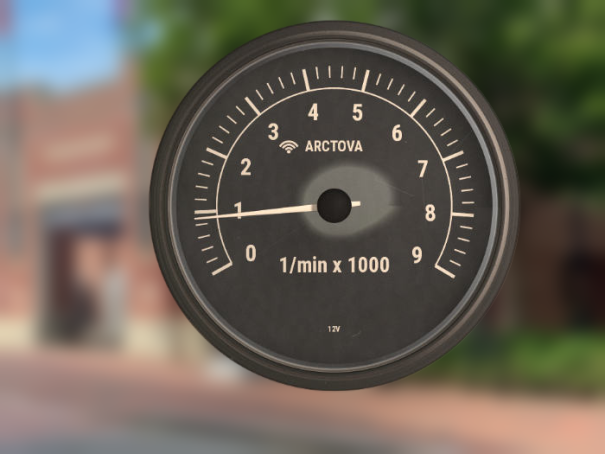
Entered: 900 rpm
